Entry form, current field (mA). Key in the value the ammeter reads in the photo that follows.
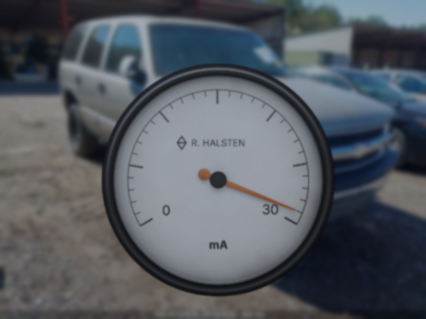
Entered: 29 mA
